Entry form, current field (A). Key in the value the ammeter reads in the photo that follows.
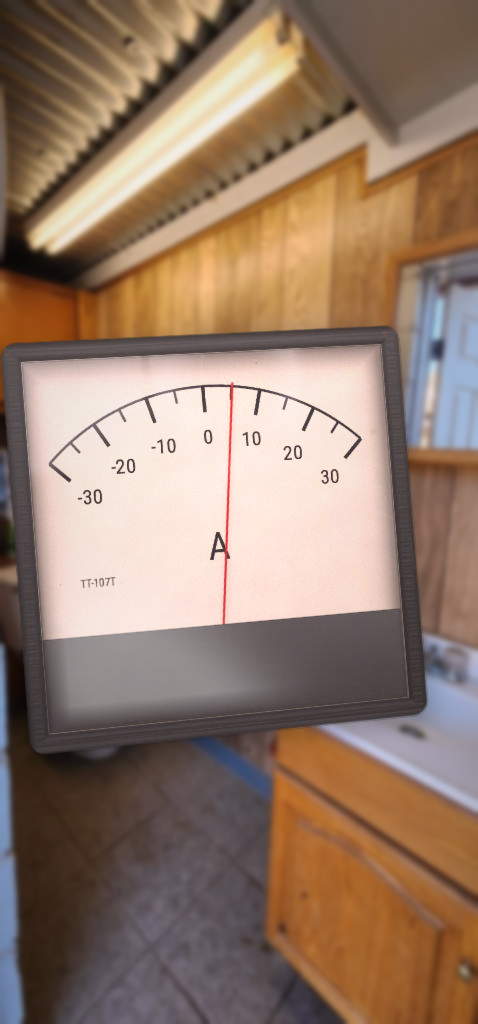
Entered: 5 A
